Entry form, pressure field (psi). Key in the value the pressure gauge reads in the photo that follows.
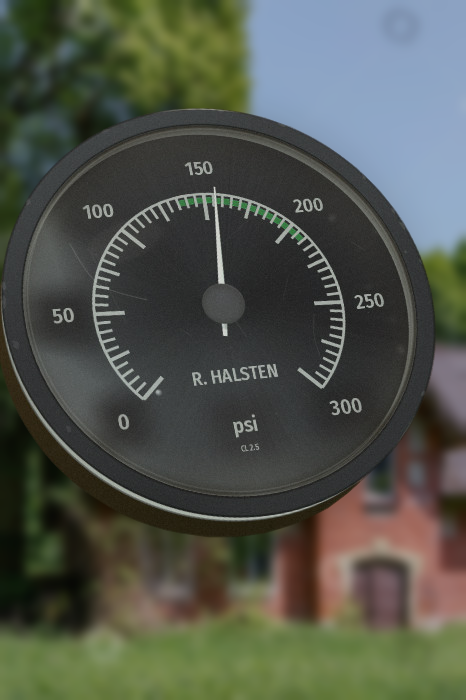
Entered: 155 psi
